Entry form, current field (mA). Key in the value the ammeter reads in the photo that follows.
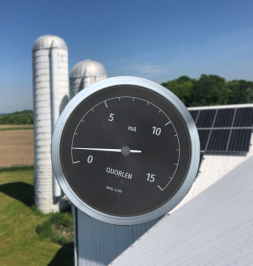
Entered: 1 mA
